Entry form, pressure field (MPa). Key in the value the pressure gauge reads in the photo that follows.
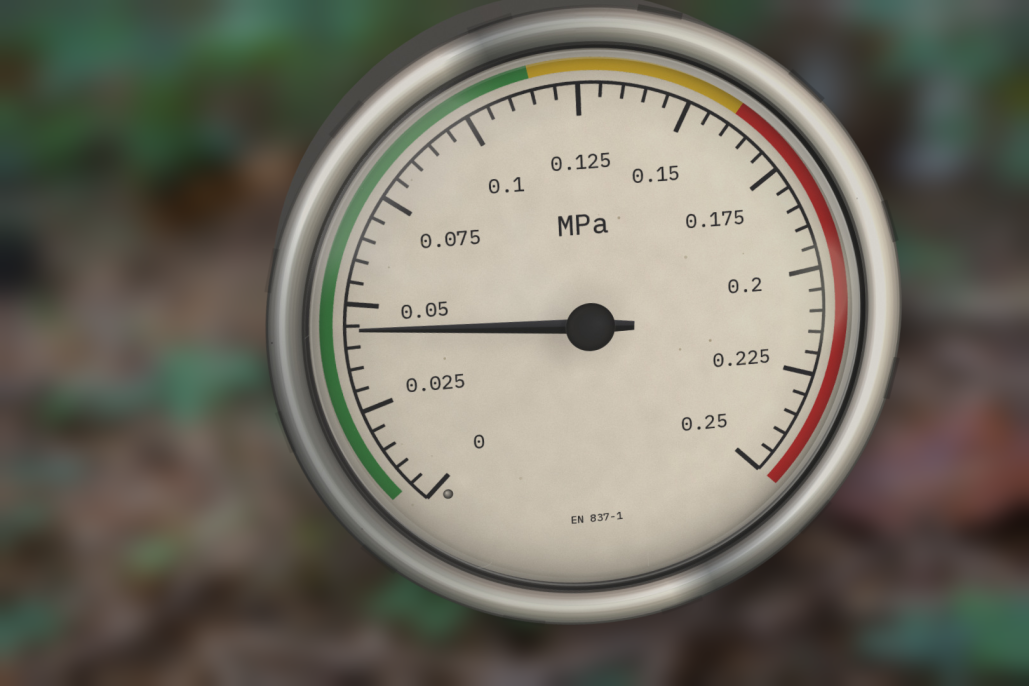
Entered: 0.045 MPa
